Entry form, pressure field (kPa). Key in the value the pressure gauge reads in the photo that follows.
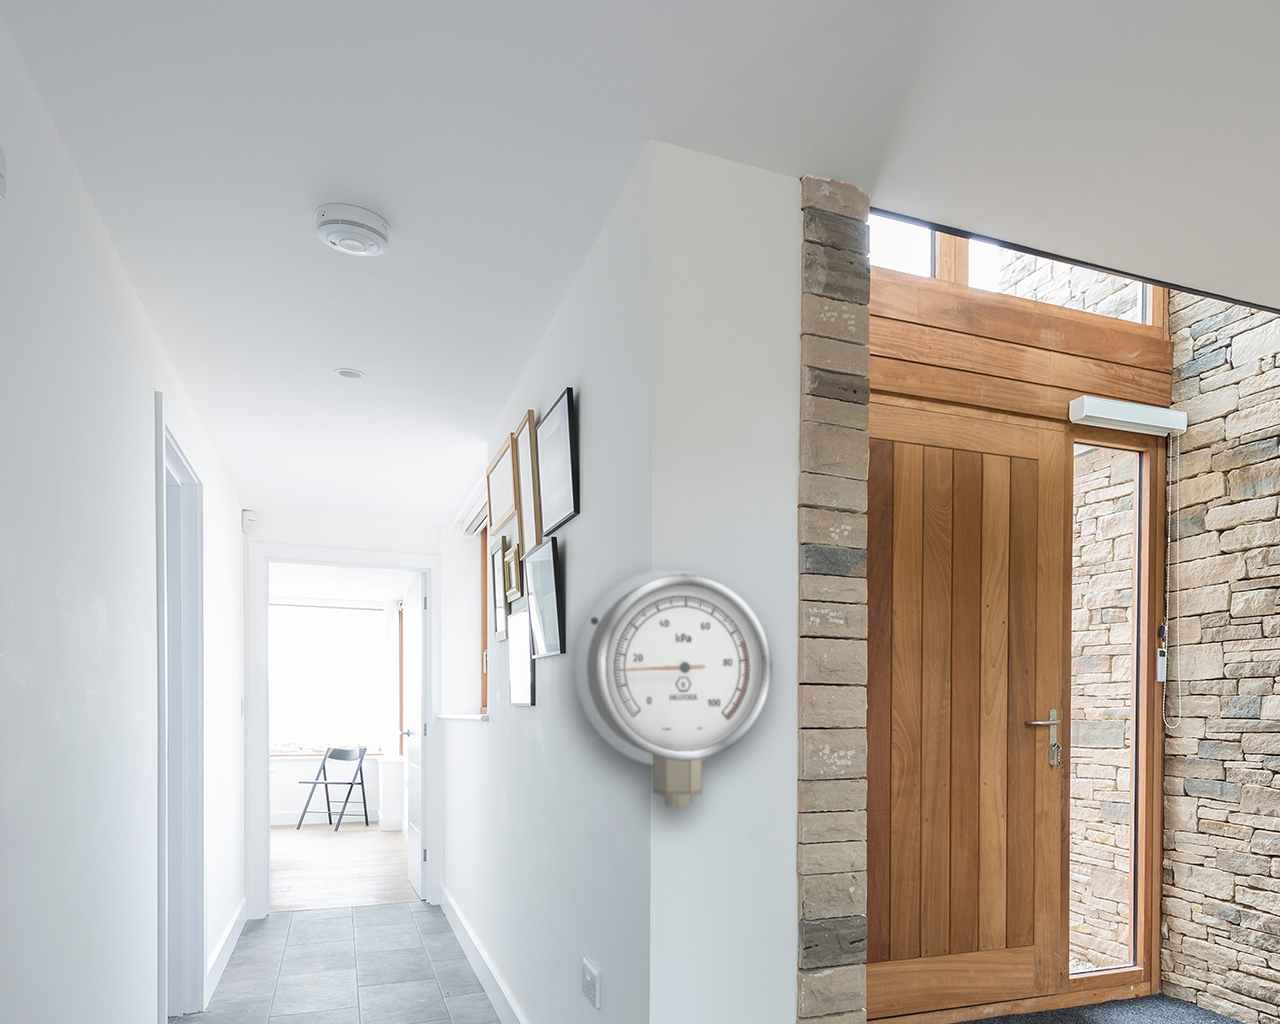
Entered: 15 kPa
